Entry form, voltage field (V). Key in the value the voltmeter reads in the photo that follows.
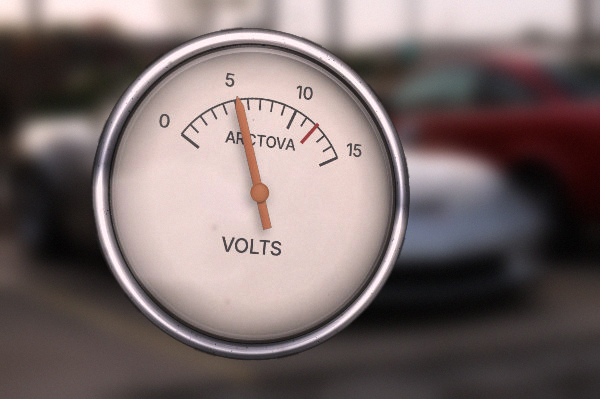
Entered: 5 V
